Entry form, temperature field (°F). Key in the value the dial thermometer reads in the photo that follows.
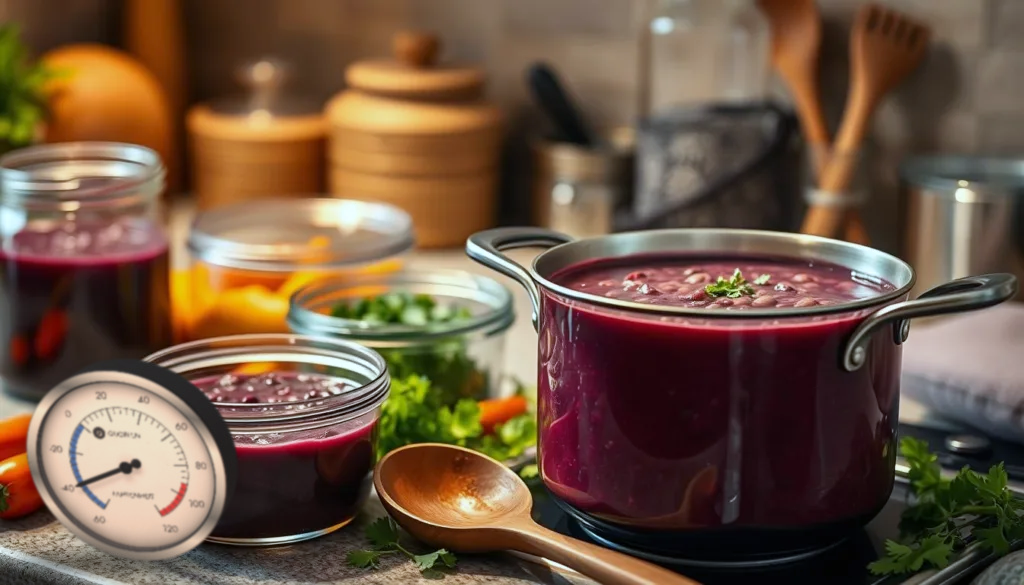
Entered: -40 °F
